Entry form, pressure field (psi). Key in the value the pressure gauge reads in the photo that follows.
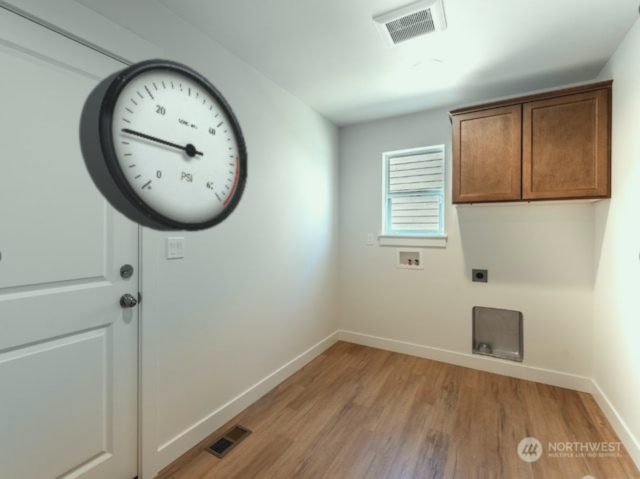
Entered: 10 psi
